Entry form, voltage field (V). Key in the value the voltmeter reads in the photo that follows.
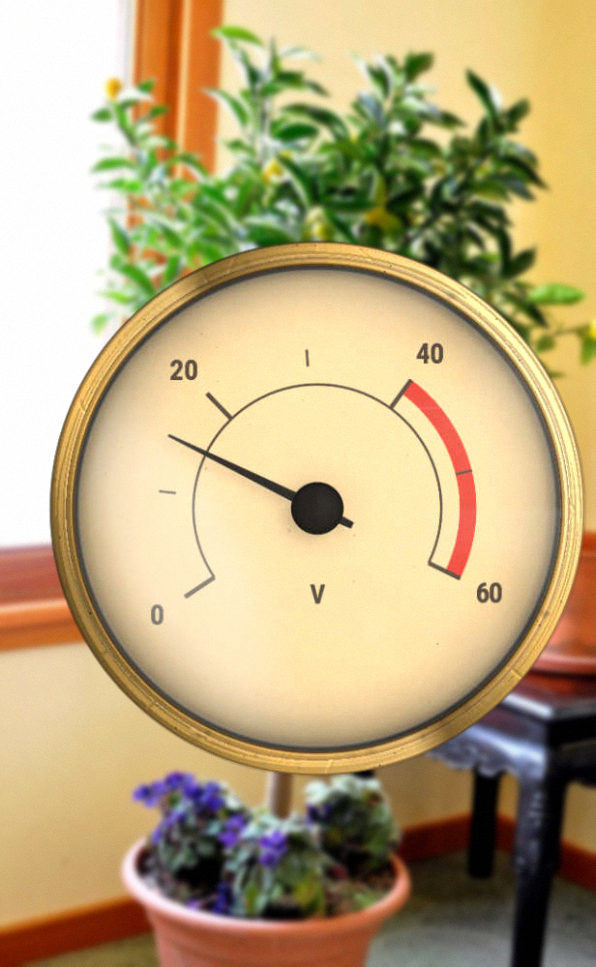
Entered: 15 V
